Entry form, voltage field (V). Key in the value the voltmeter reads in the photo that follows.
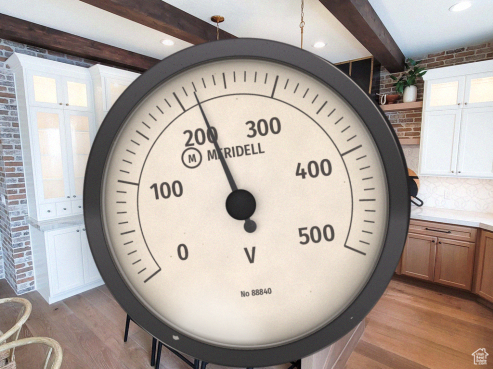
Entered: 220 V
